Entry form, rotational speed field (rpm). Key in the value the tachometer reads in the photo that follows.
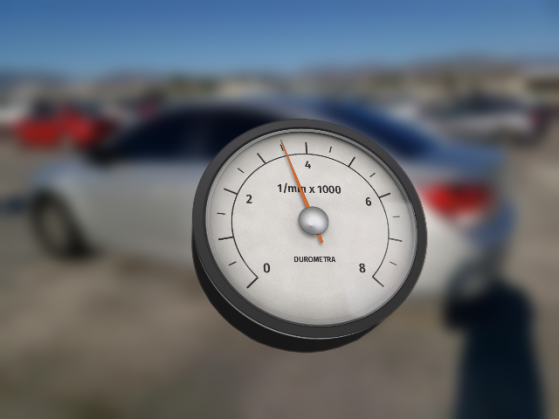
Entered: 3500 rpm
